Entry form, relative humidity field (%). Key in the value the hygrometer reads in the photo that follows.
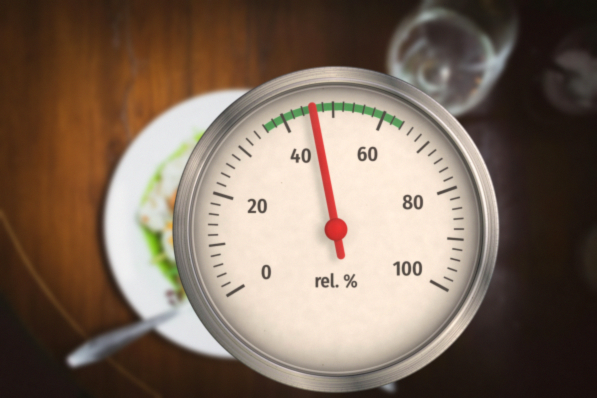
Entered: 46 %
